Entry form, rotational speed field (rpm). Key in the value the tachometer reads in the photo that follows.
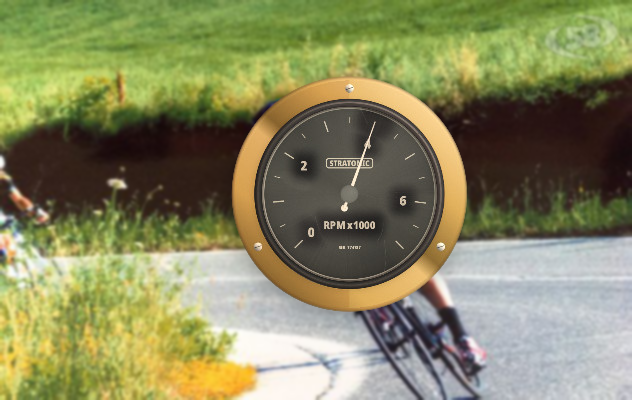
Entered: 4000 rpm
